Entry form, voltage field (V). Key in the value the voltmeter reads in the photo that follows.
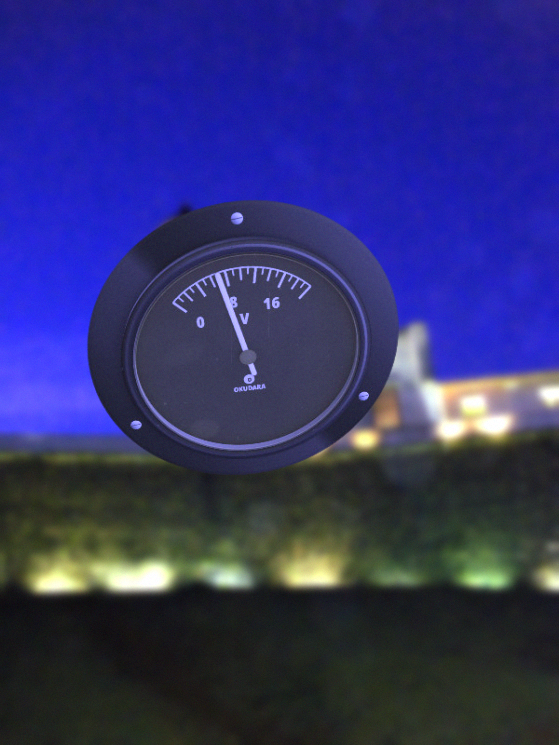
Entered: 7 V
